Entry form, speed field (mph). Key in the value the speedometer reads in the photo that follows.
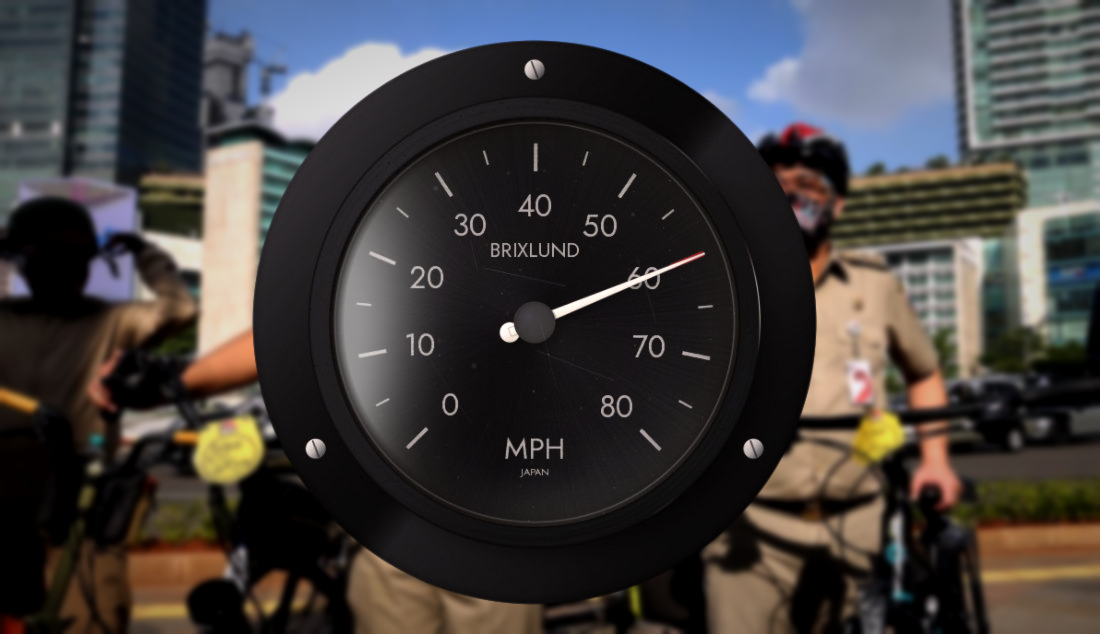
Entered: 60 mph
